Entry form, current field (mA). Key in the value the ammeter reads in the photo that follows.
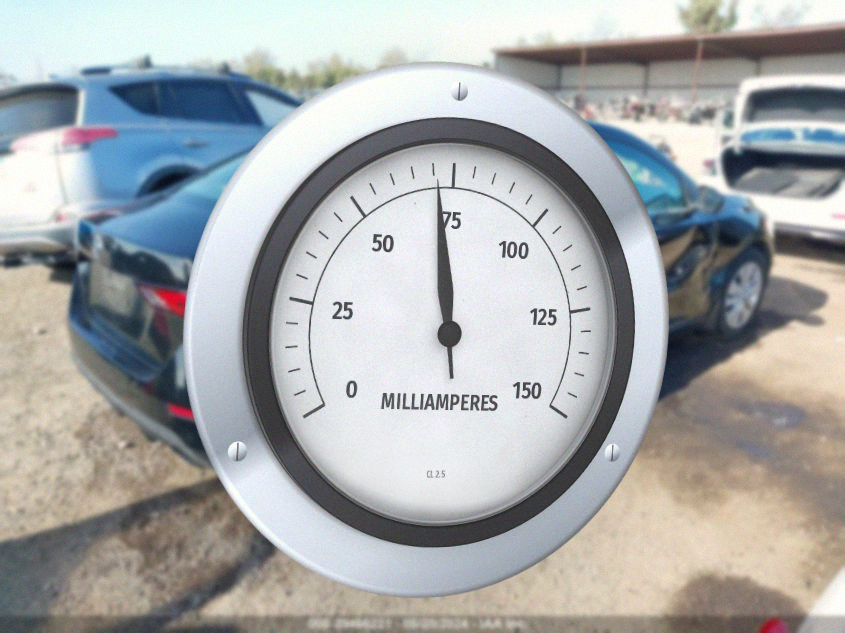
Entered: 70 mA
